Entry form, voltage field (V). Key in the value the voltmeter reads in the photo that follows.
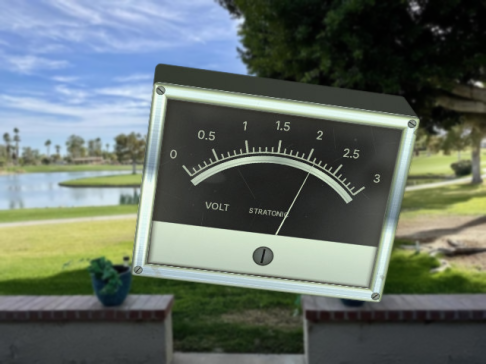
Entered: 2.1 V
